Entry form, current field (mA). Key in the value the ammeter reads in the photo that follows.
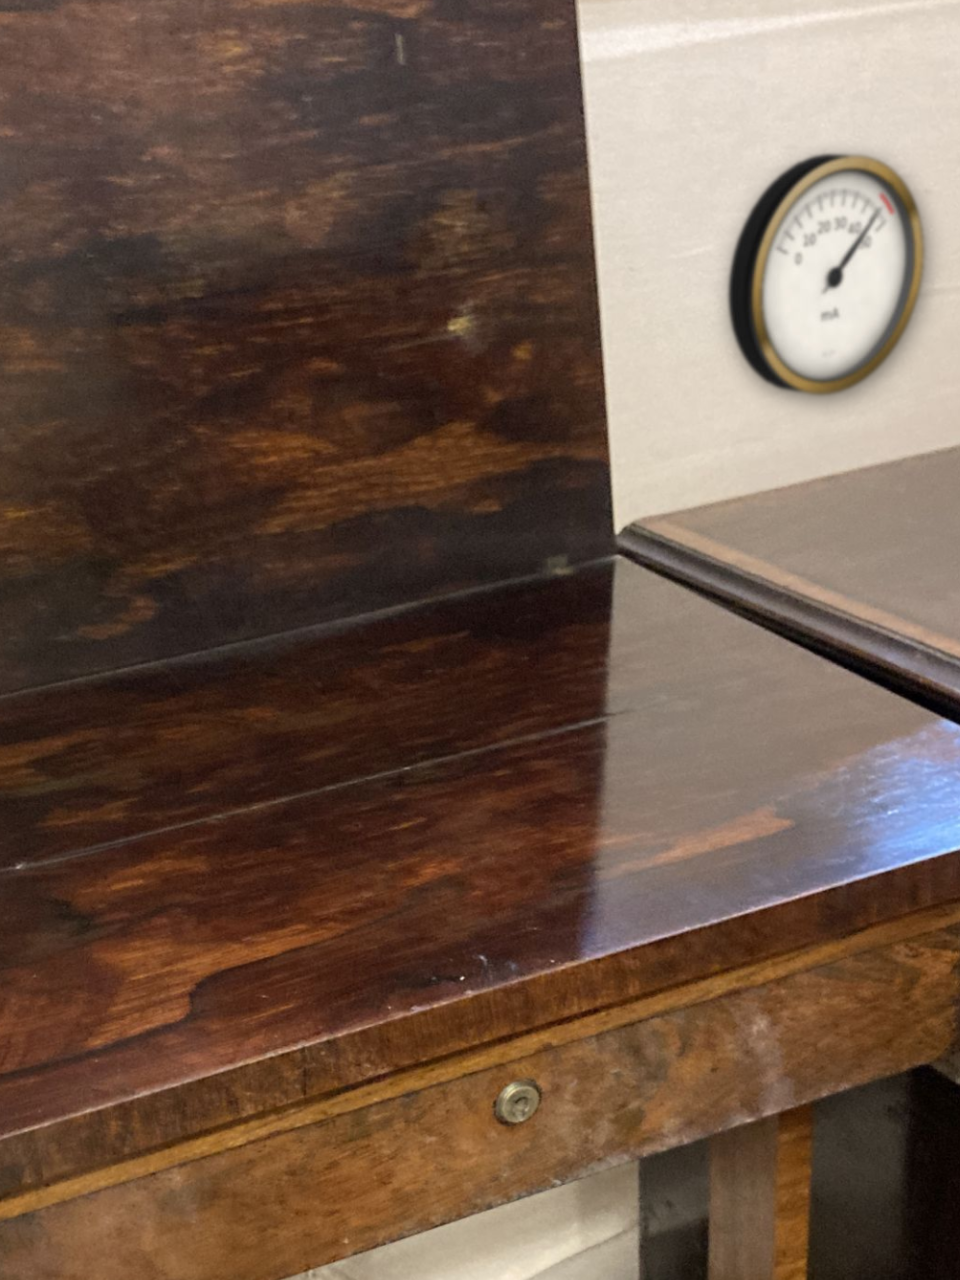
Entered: 45 mA
